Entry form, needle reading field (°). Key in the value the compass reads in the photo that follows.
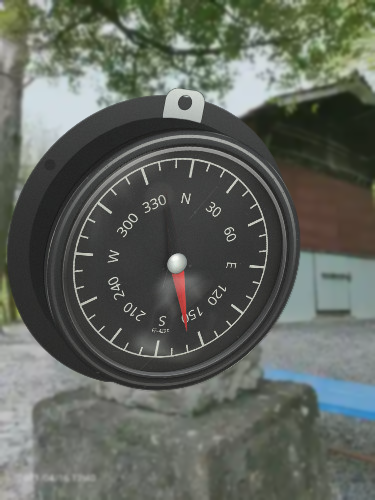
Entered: 160 °
